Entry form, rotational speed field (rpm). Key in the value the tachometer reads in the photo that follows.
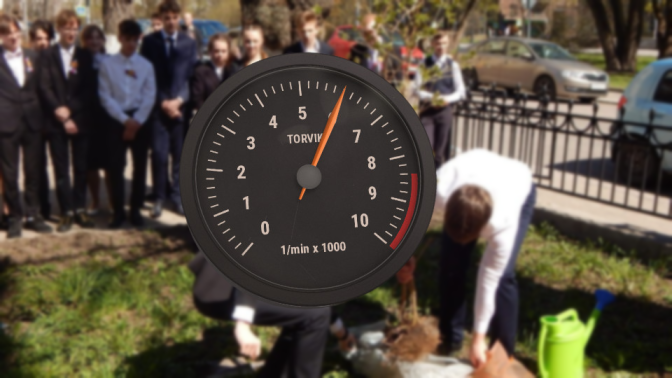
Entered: 6000 rpm
